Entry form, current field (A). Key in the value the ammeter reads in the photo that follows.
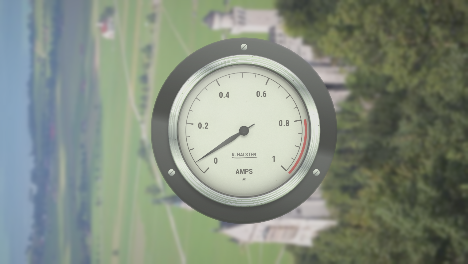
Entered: 0.05 A
